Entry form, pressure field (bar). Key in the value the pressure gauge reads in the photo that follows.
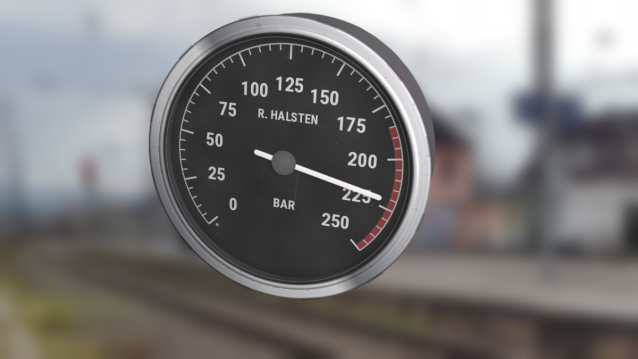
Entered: 220 bar
